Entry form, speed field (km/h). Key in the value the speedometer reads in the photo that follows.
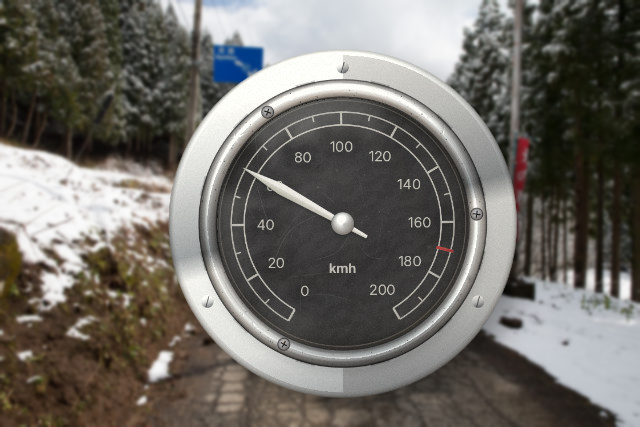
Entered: 60 km/h
